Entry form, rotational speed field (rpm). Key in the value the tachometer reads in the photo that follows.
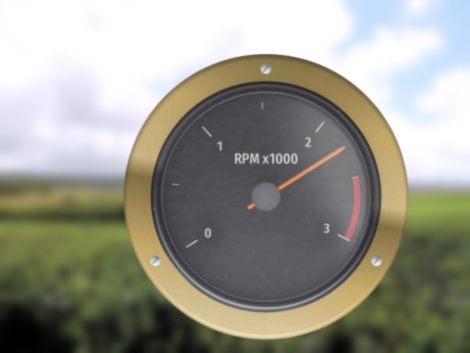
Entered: 2250 rpm
